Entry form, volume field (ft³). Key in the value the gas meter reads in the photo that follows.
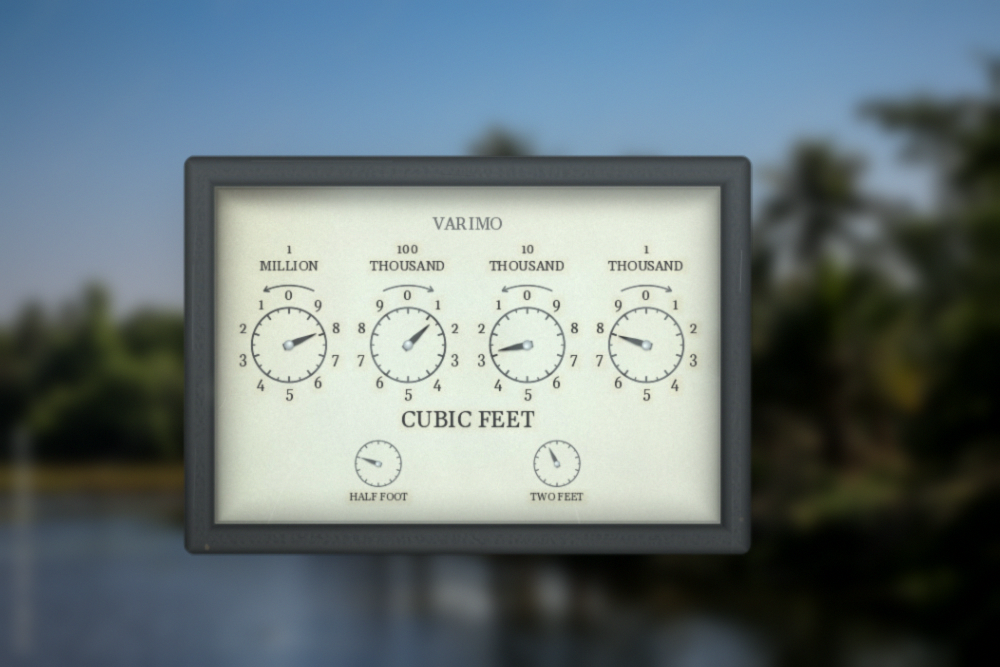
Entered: 812800 ft³
